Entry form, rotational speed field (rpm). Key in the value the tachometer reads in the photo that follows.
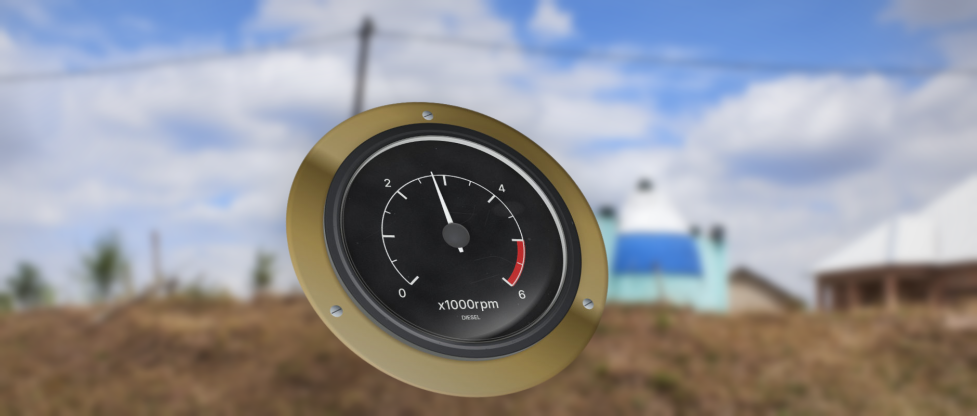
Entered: 2750 rpm
